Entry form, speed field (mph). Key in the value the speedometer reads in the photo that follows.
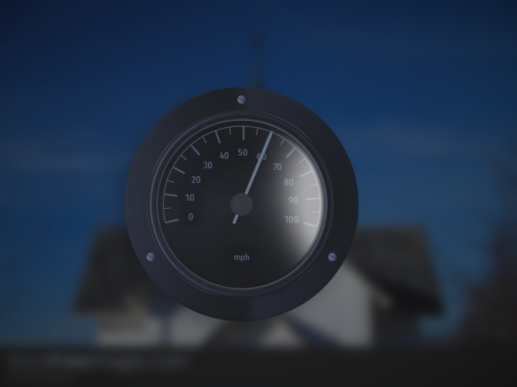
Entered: 60 mph
